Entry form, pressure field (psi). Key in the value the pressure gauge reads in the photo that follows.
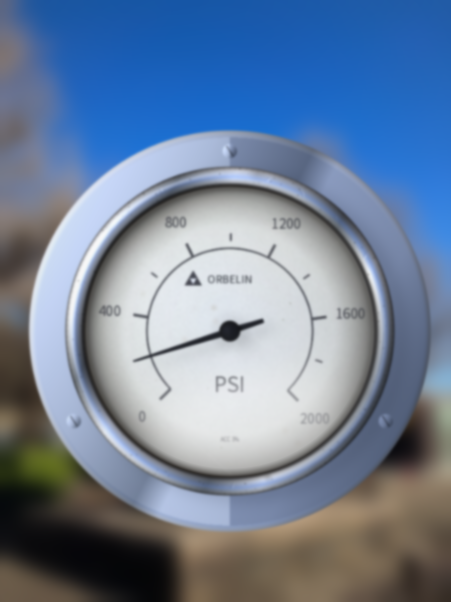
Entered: 200 psi
